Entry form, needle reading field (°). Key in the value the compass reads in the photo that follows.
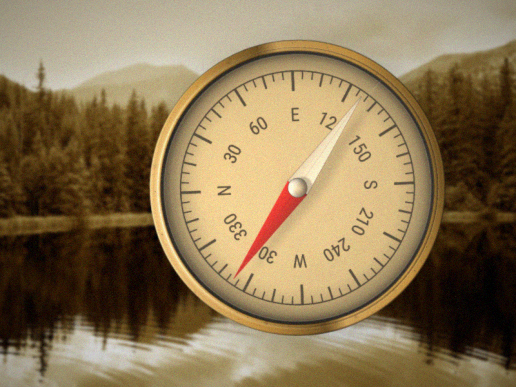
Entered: 307.5 °
